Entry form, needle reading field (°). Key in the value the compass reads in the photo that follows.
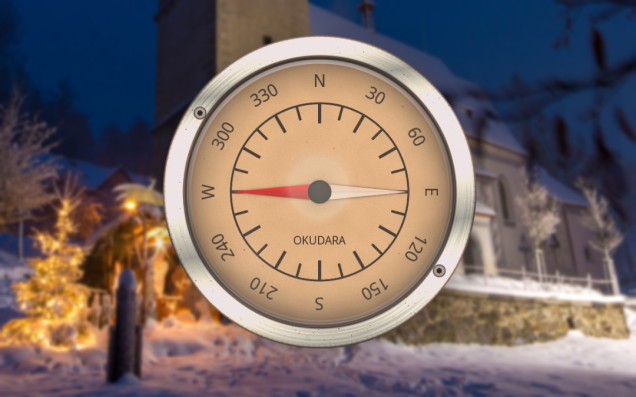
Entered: 270 °
